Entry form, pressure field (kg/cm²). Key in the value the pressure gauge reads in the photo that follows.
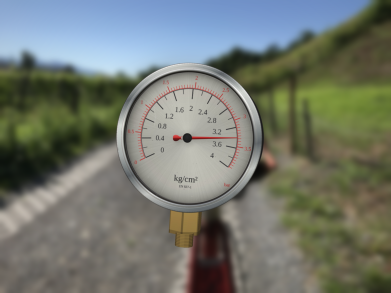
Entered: 3.4 kg/cm²
